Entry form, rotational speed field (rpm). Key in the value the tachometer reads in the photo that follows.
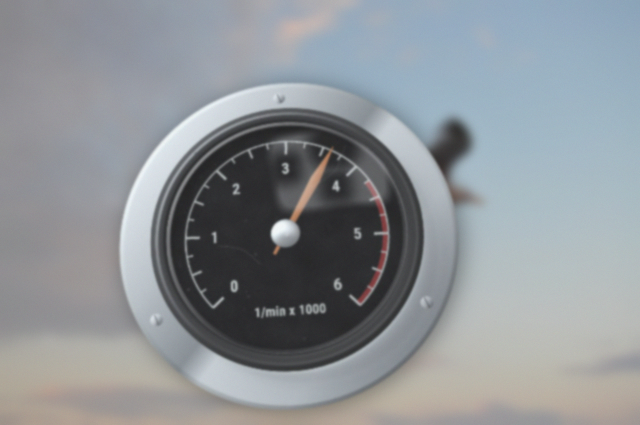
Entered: 3625 rpm
